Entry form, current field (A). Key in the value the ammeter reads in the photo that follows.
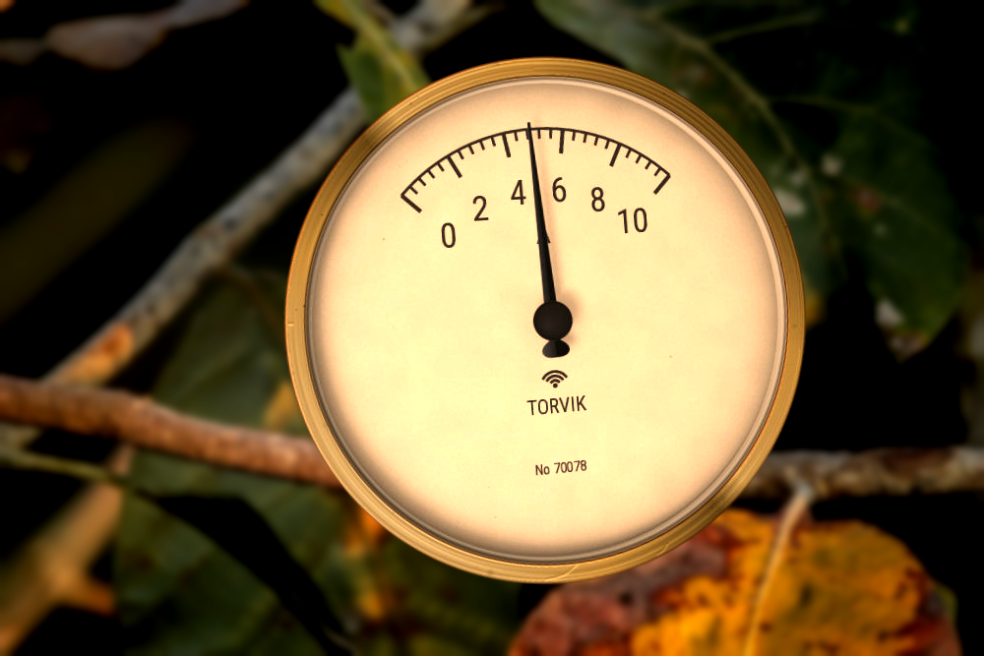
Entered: 4.8 A
